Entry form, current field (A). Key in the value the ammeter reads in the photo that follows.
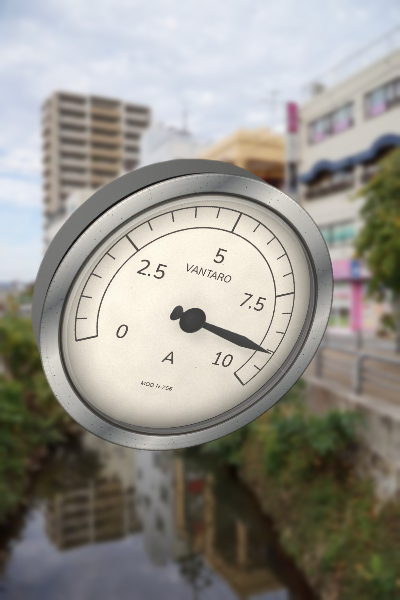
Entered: 9 A
